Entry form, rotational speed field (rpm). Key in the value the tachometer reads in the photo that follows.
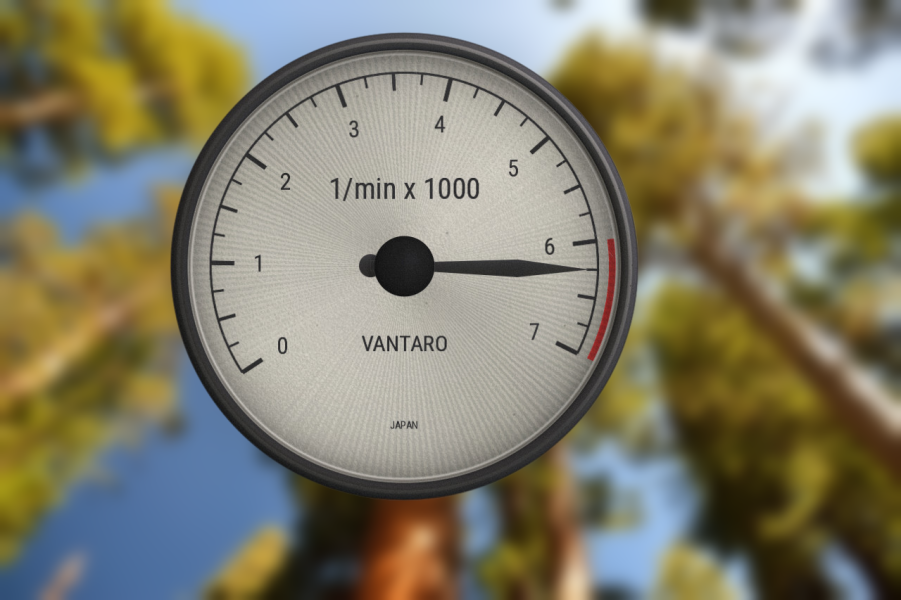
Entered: 6250 rpm
